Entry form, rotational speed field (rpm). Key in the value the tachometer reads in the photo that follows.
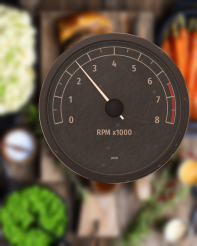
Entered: 2500 rpm
